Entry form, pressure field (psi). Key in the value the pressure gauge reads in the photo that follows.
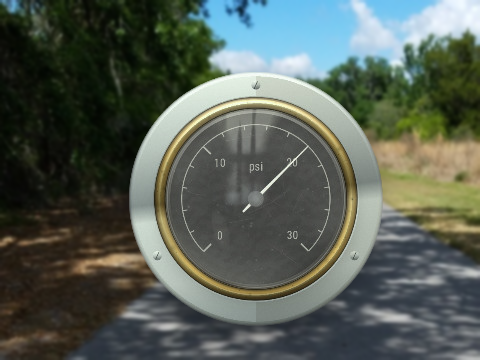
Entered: 20 psi
